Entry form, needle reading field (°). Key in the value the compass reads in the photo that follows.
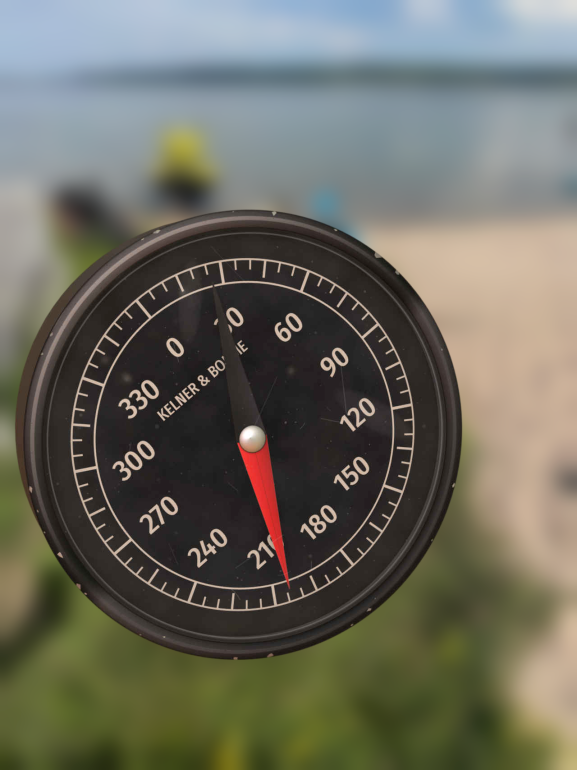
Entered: 205 °
